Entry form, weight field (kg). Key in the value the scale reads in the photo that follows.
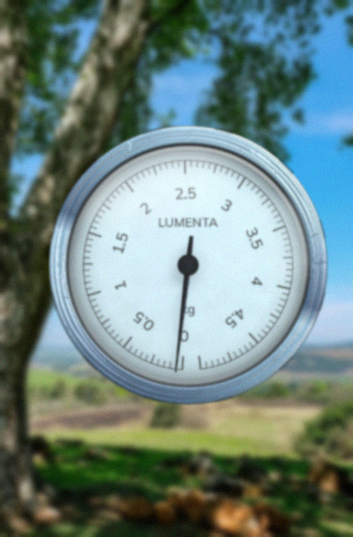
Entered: 0.05 kg
